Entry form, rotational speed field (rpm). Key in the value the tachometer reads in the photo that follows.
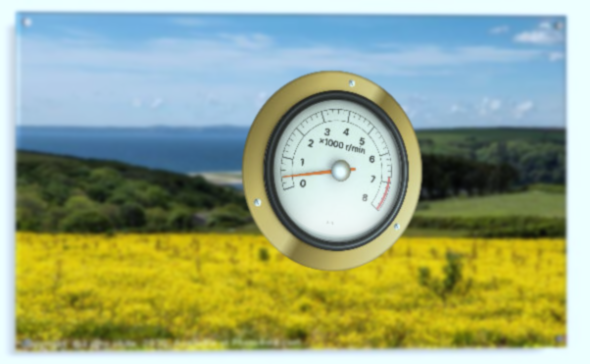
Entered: 400 rpm
